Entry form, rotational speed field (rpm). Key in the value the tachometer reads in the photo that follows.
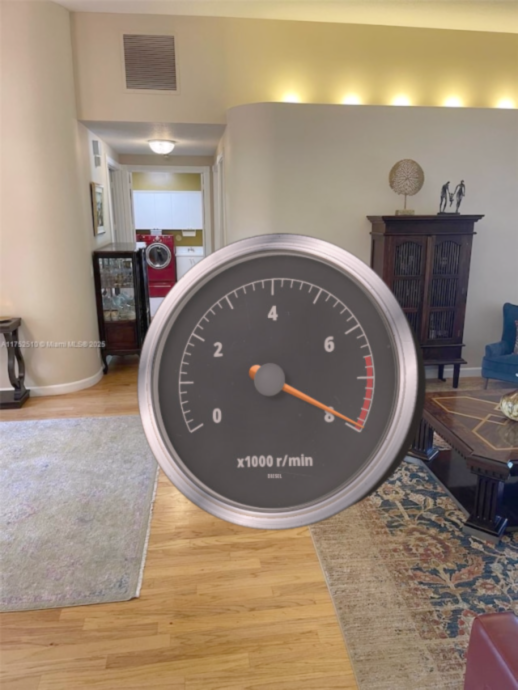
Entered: 7900 rpm
